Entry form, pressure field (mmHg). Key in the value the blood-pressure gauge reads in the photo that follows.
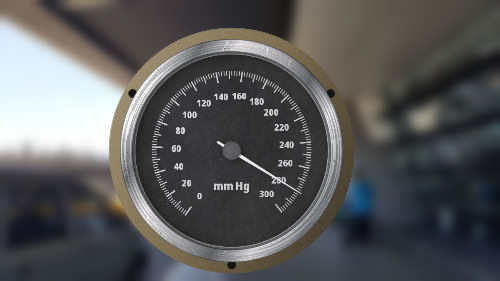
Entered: 280 mmHg
